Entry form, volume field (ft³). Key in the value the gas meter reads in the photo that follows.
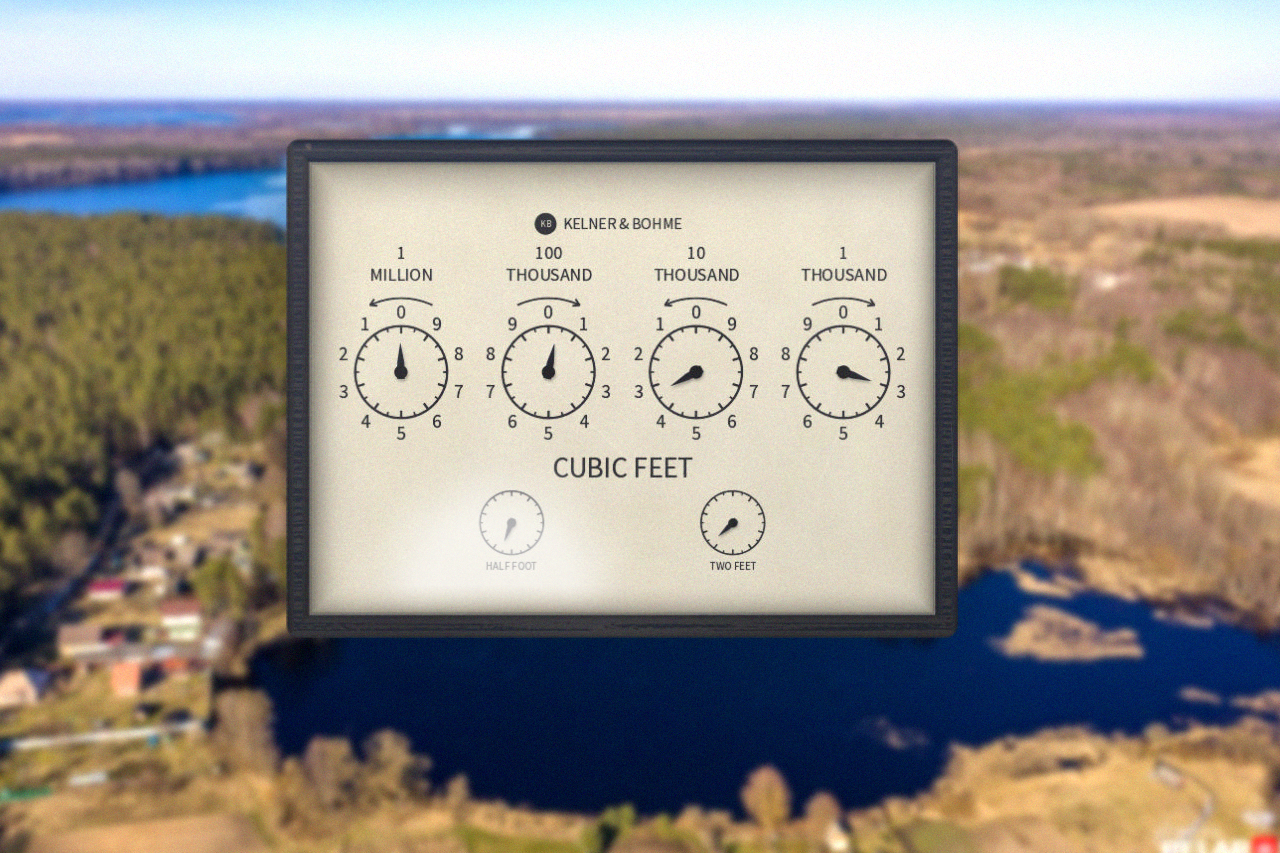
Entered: 3300 ft³
